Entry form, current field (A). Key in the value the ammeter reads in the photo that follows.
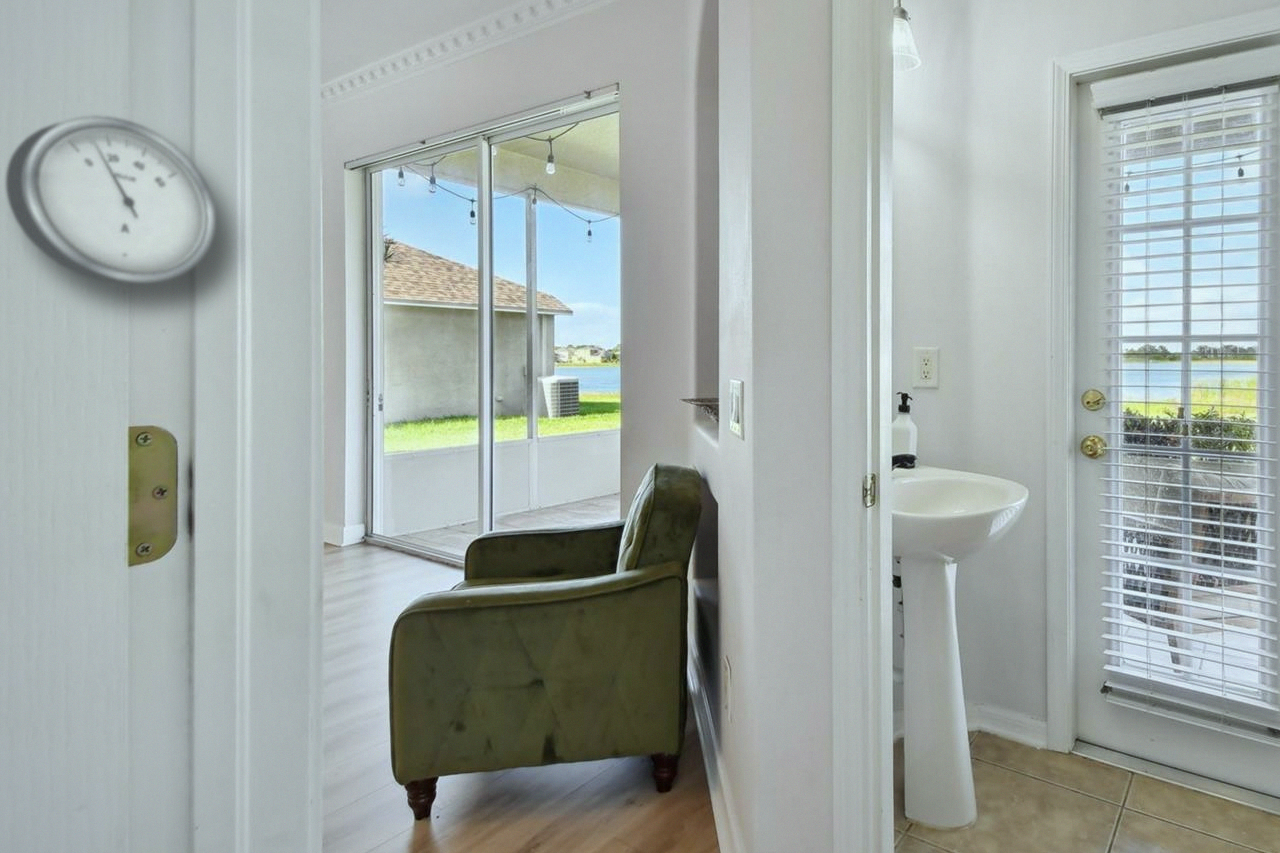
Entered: 10 A
